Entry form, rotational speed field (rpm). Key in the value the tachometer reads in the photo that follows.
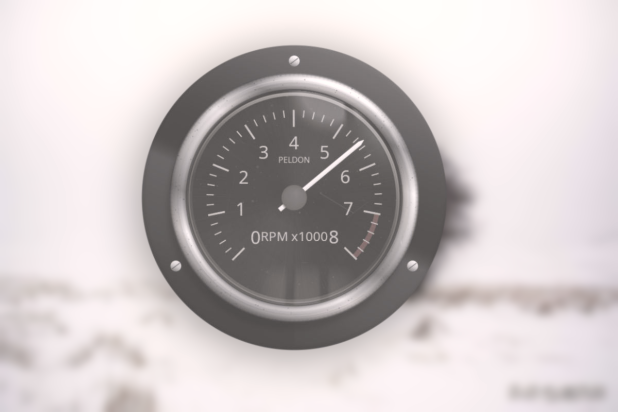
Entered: 5500 rpm
